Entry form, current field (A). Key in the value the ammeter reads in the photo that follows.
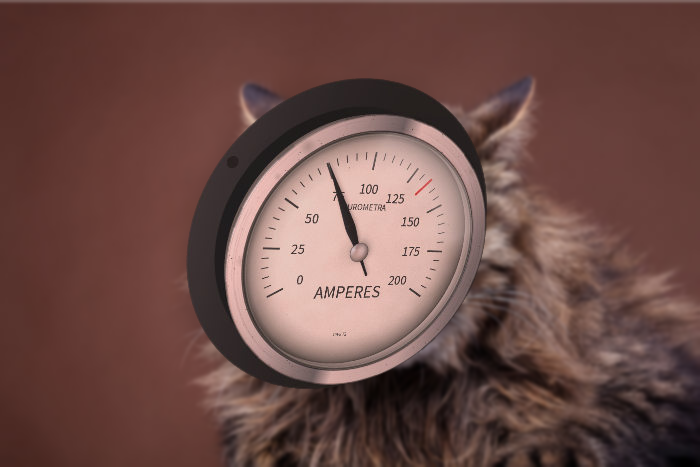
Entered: 75 A
